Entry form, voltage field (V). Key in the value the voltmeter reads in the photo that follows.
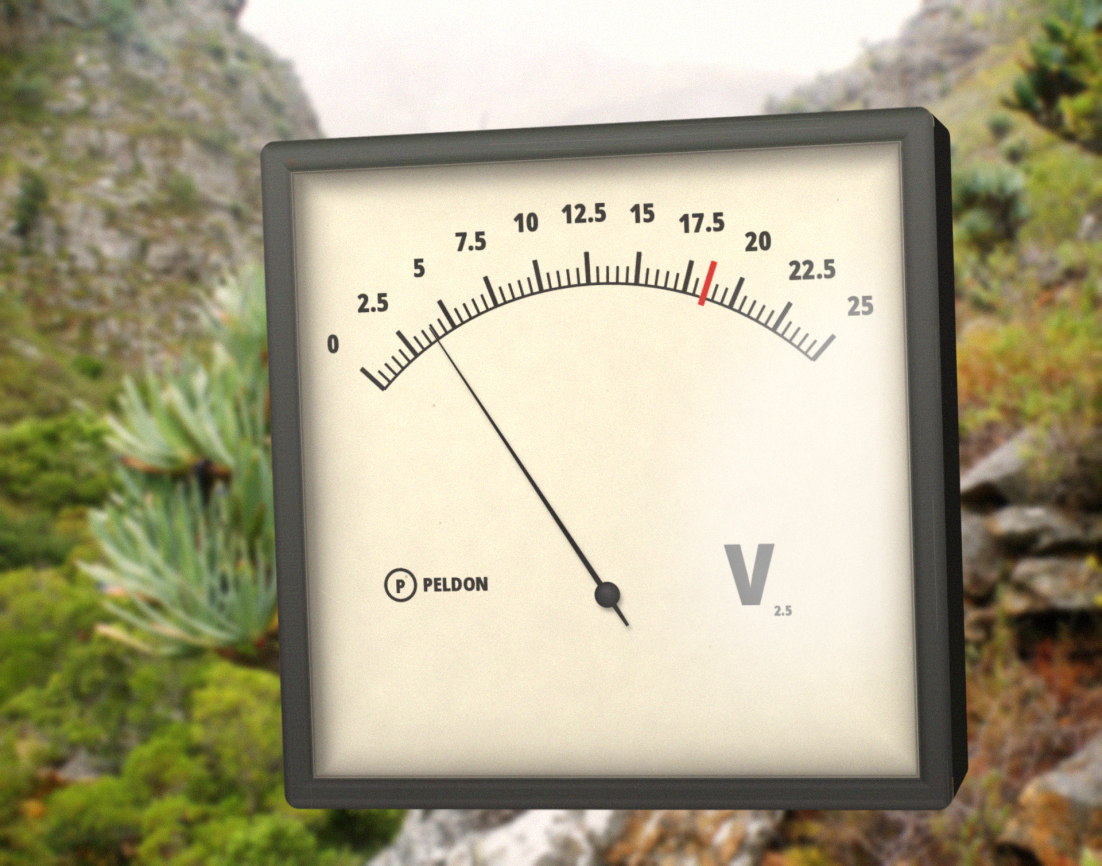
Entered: 4 V
